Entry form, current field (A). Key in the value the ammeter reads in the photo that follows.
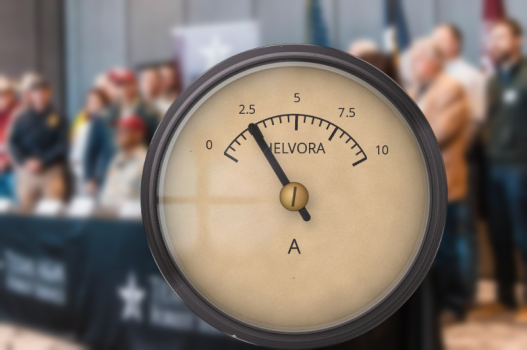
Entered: 2.25 A
